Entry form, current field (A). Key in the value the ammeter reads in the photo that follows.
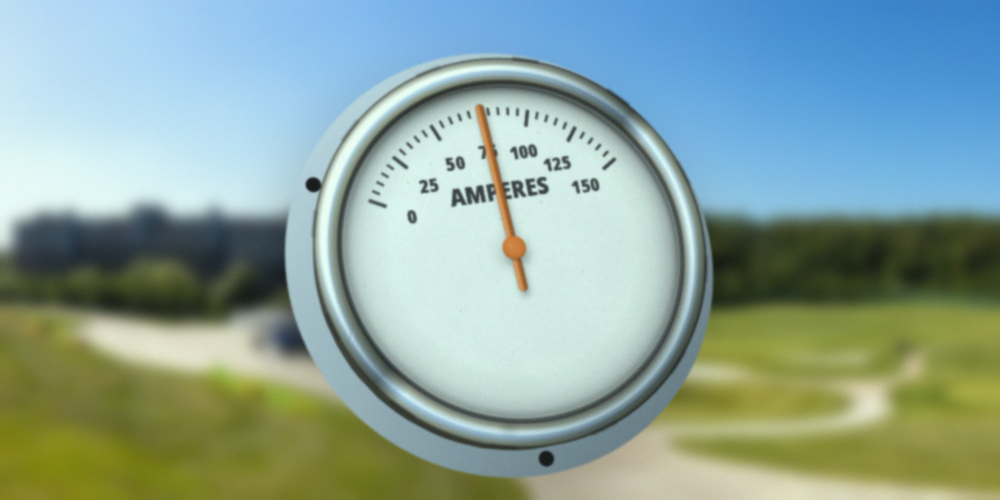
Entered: 75 A
